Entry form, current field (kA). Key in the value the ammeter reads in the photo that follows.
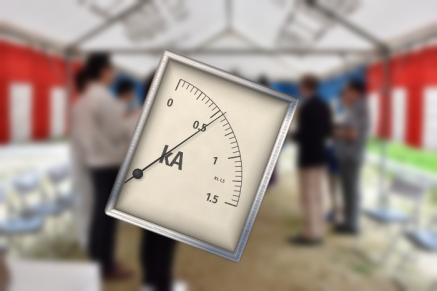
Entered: 0.55 kA
